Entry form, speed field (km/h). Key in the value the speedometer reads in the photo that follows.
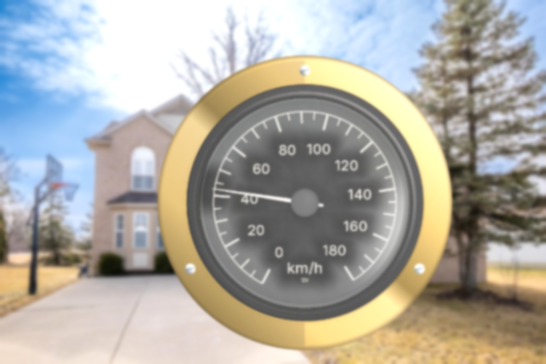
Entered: 42.5 km/h
